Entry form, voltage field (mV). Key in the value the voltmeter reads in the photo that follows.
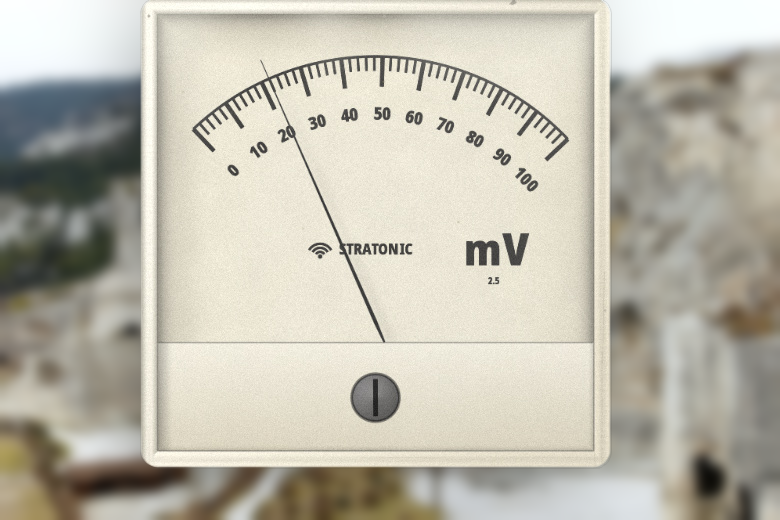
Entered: 22 mV
